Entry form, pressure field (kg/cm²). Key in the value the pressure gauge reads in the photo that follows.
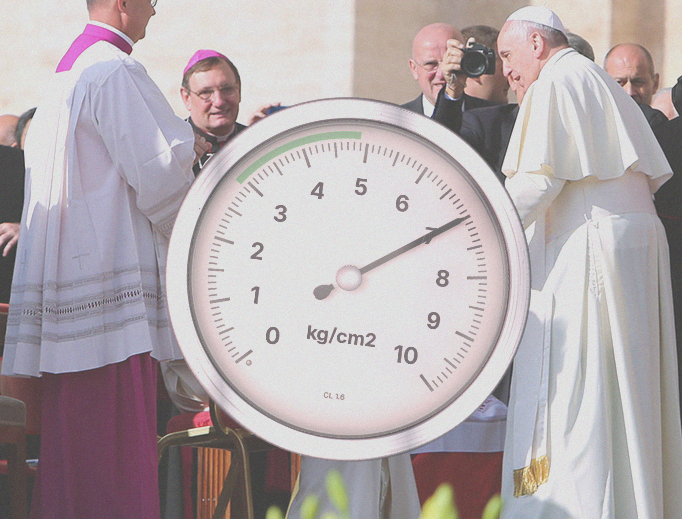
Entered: 7 kg/cm²
